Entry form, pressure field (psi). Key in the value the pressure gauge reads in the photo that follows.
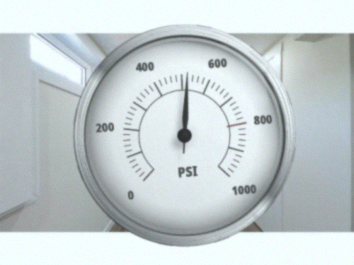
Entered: 520 psi
